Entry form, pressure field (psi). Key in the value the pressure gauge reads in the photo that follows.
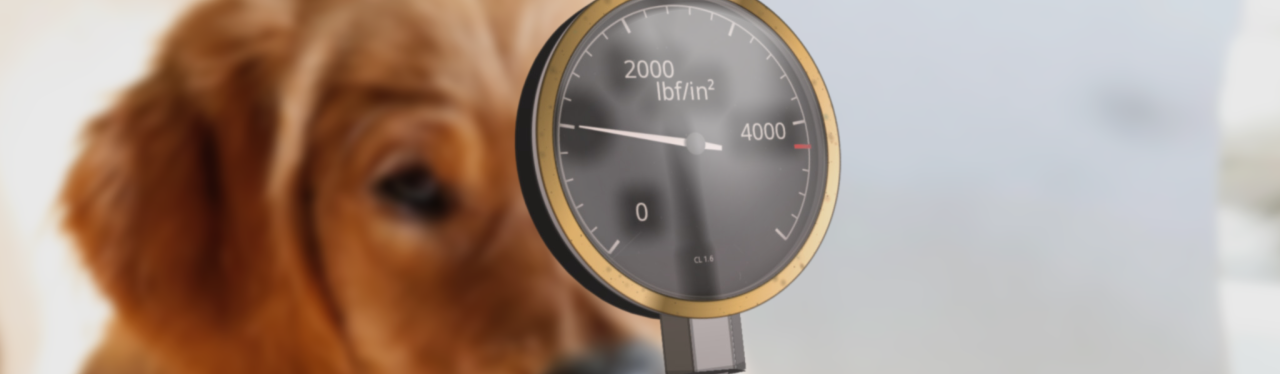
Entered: 1000 psi
